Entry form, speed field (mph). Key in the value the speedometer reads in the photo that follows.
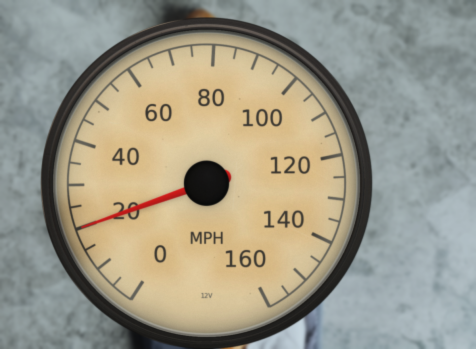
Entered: 20 mph
